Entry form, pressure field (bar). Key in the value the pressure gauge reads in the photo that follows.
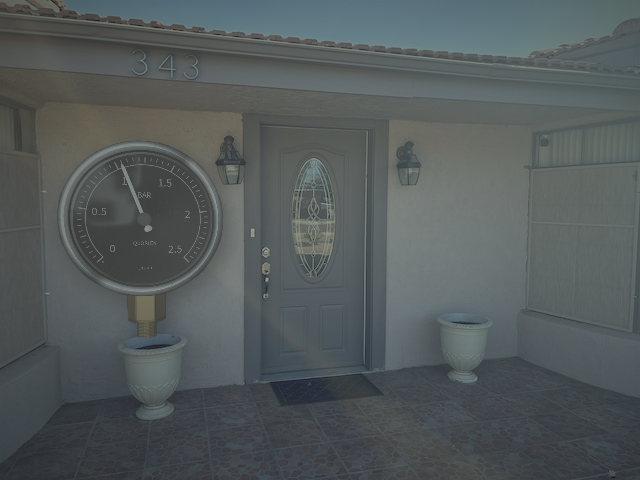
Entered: 1.05 bar
